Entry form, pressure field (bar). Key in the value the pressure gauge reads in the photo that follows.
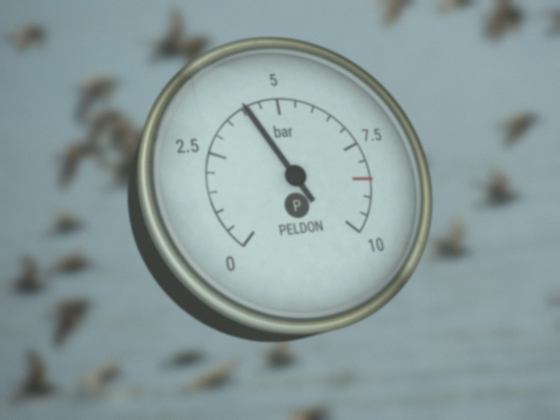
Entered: 4 bar
